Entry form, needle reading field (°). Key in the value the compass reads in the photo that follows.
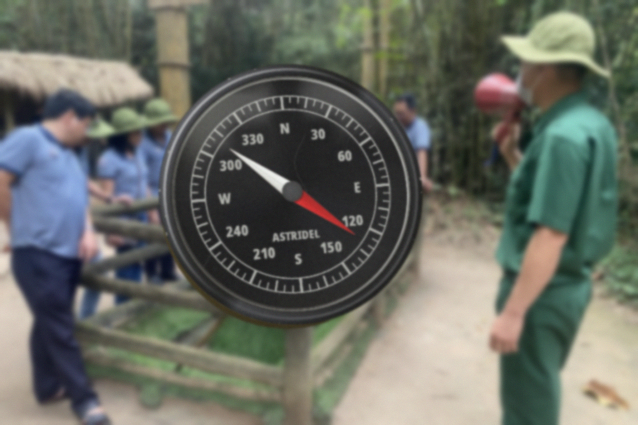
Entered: 130 °
